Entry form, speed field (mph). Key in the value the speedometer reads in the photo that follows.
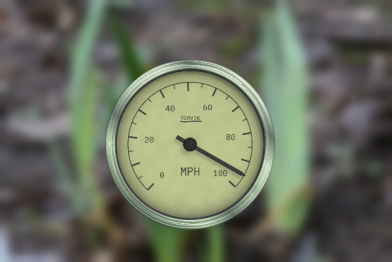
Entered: 95 mph
